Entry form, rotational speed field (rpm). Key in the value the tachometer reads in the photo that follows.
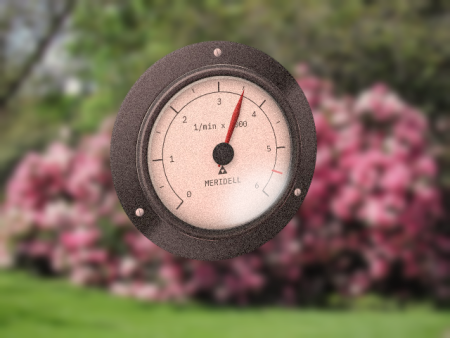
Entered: 3500 rpm
